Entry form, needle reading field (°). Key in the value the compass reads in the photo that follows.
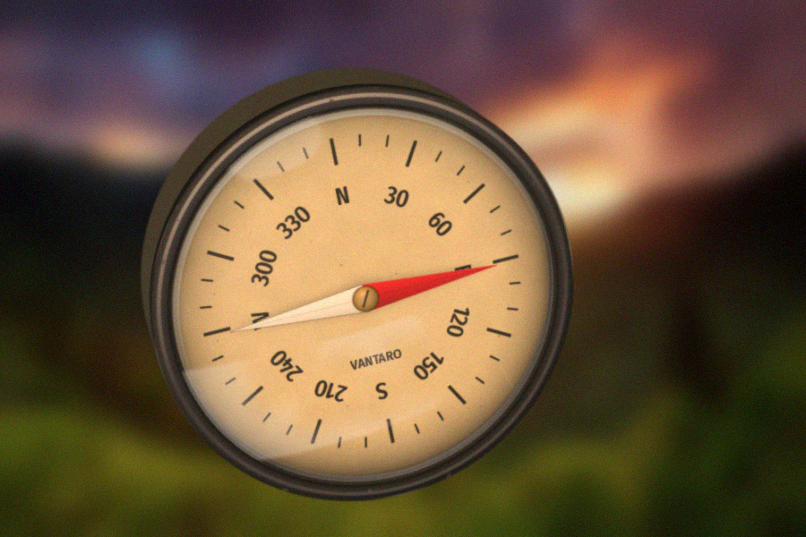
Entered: 90 °
